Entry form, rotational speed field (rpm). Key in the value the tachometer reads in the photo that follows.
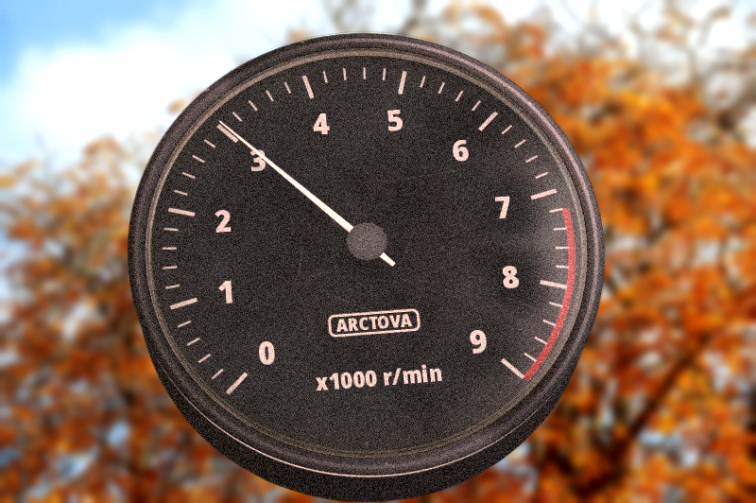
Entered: 3000 rpm
